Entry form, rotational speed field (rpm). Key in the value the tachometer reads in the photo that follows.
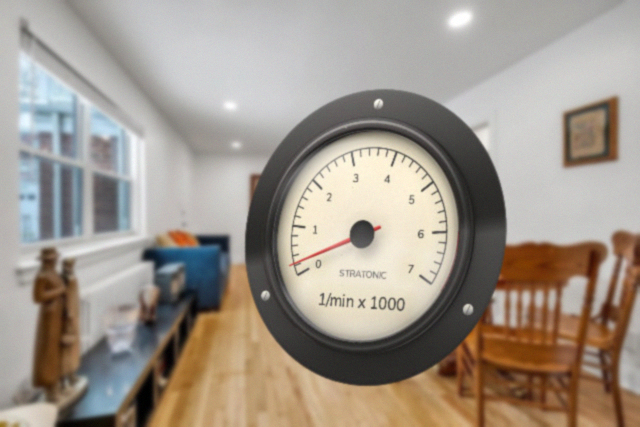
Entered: 200 rpm
